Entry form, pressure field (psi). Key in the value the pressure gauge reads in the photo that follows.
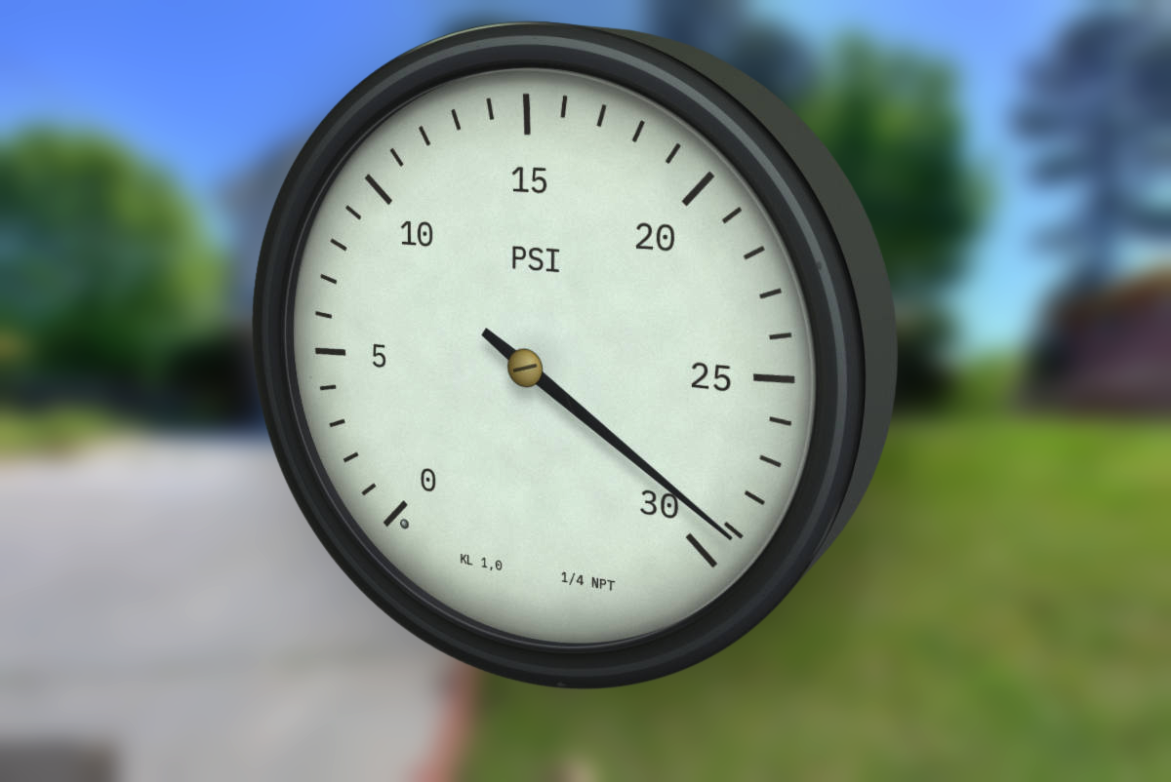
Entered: 29 psi
